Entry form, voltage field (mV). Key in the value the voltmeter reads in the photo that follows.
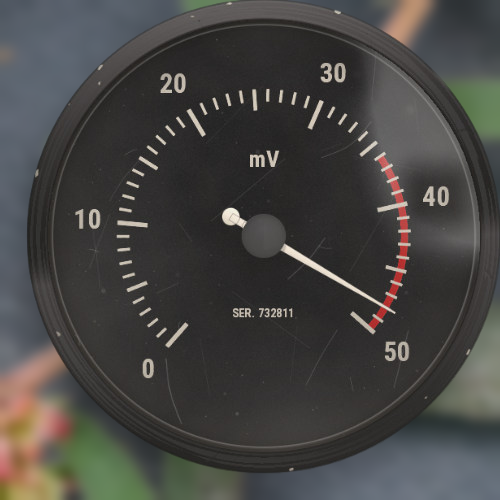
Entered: 48 mV
